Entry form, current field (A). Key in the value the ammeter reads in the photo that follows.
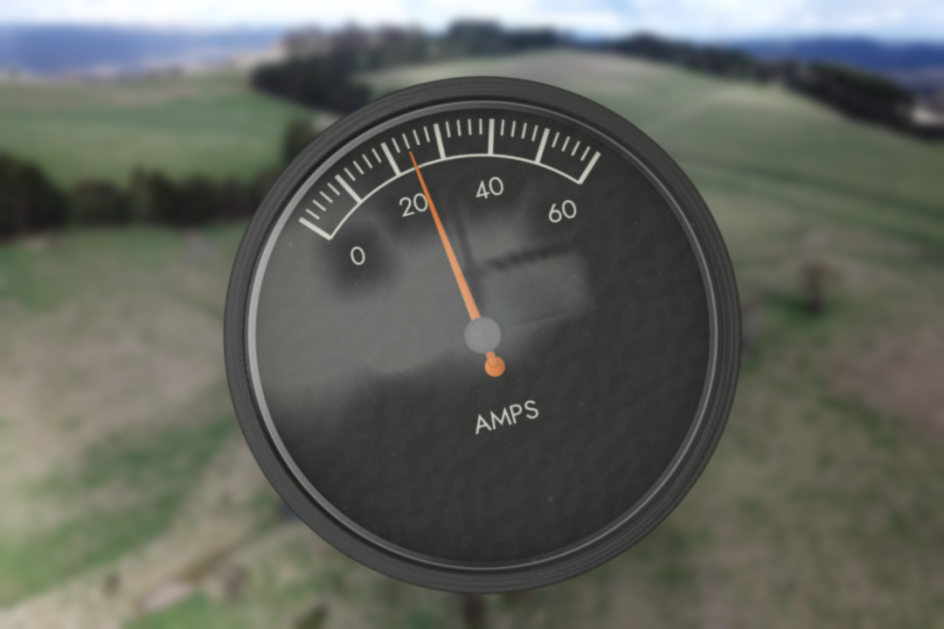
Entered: 24 A
